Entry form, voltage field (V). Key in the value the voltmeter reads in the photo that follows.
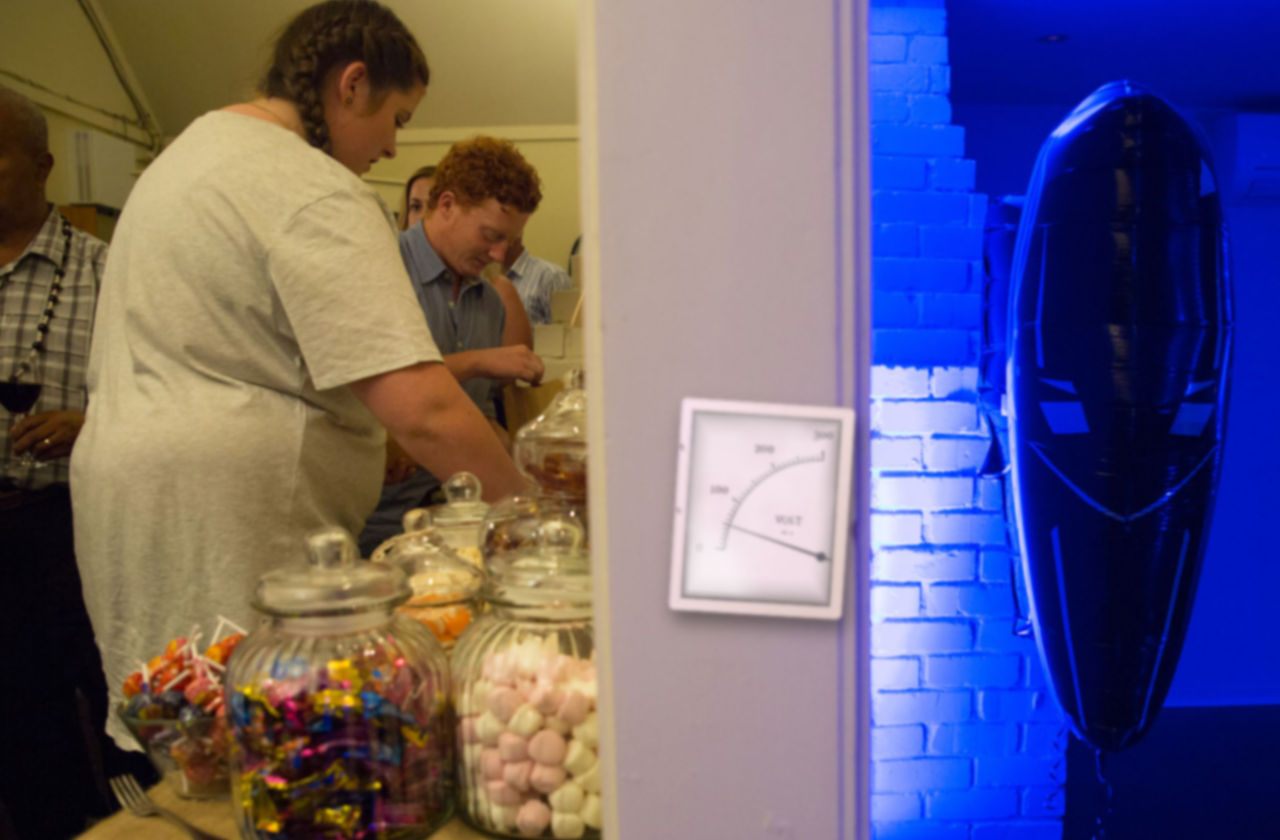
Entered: 50 V
